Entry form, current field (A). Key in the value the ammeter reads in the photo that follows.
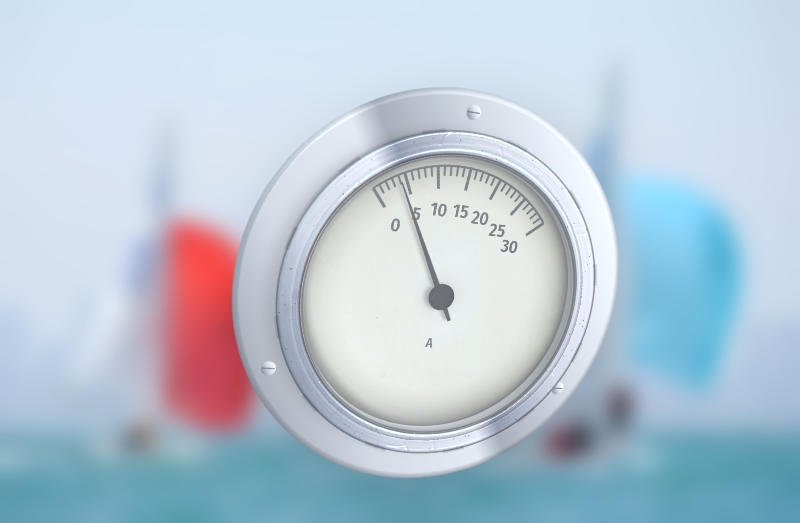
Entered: 4 A
